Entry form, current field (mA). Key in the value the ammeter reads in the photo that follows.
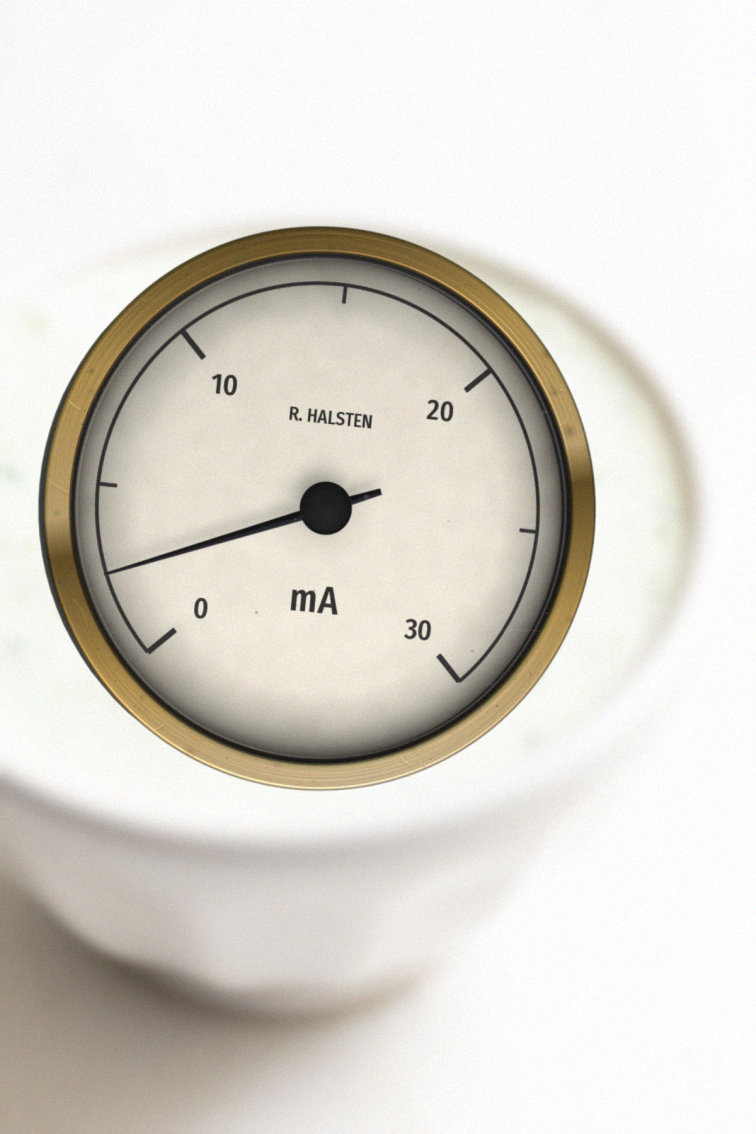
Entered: 2.5 mA
